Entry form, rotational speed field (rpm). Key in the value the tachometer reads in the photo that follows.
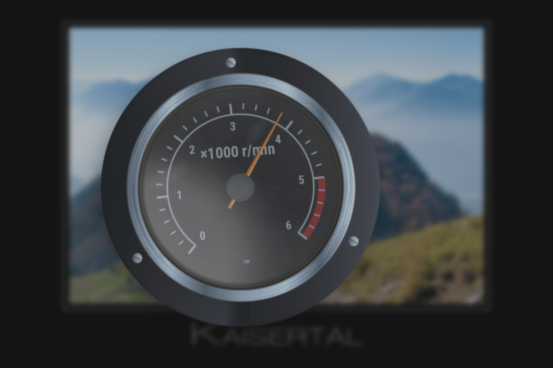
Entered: 3800 rpm
